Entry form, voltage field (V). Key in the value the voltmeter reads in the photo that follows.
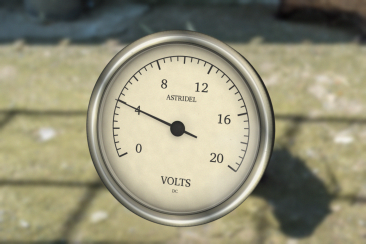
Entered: 4 V
